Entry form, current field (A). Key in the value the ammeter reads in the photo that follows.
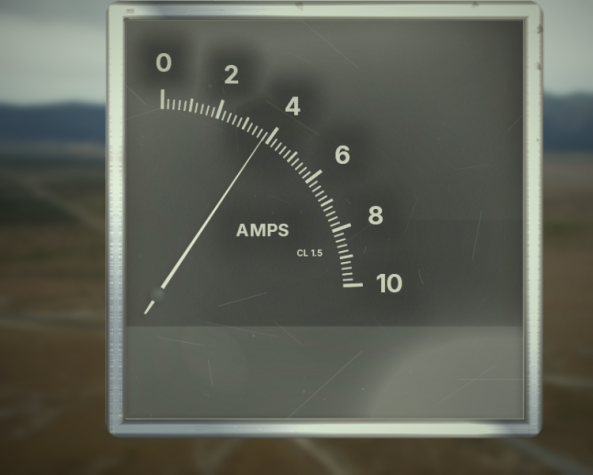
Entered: 3.8 A
